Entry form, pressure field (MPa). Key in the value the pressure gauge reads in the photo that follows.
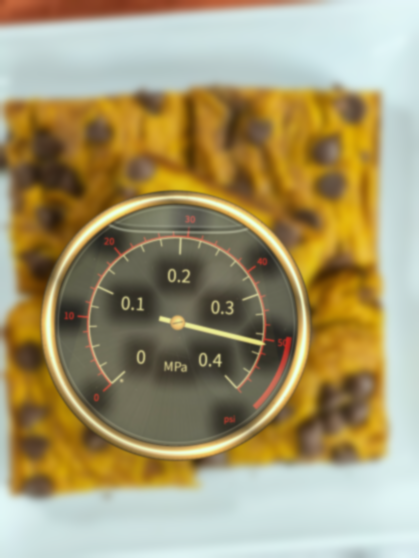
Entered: 0.35 MPa
